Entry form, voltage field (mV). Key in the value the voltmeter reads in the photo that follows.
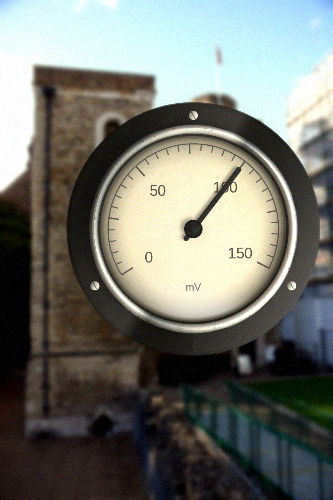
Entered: 100 mV
